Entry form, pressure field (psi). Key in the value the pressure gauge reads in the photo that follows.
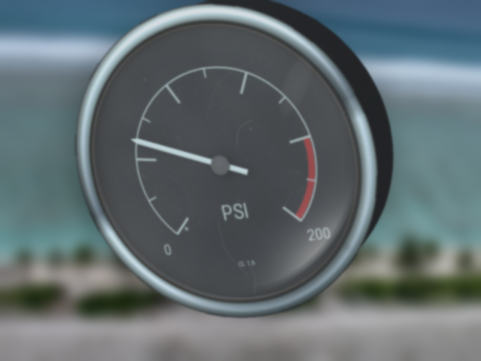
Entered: 50 psi
